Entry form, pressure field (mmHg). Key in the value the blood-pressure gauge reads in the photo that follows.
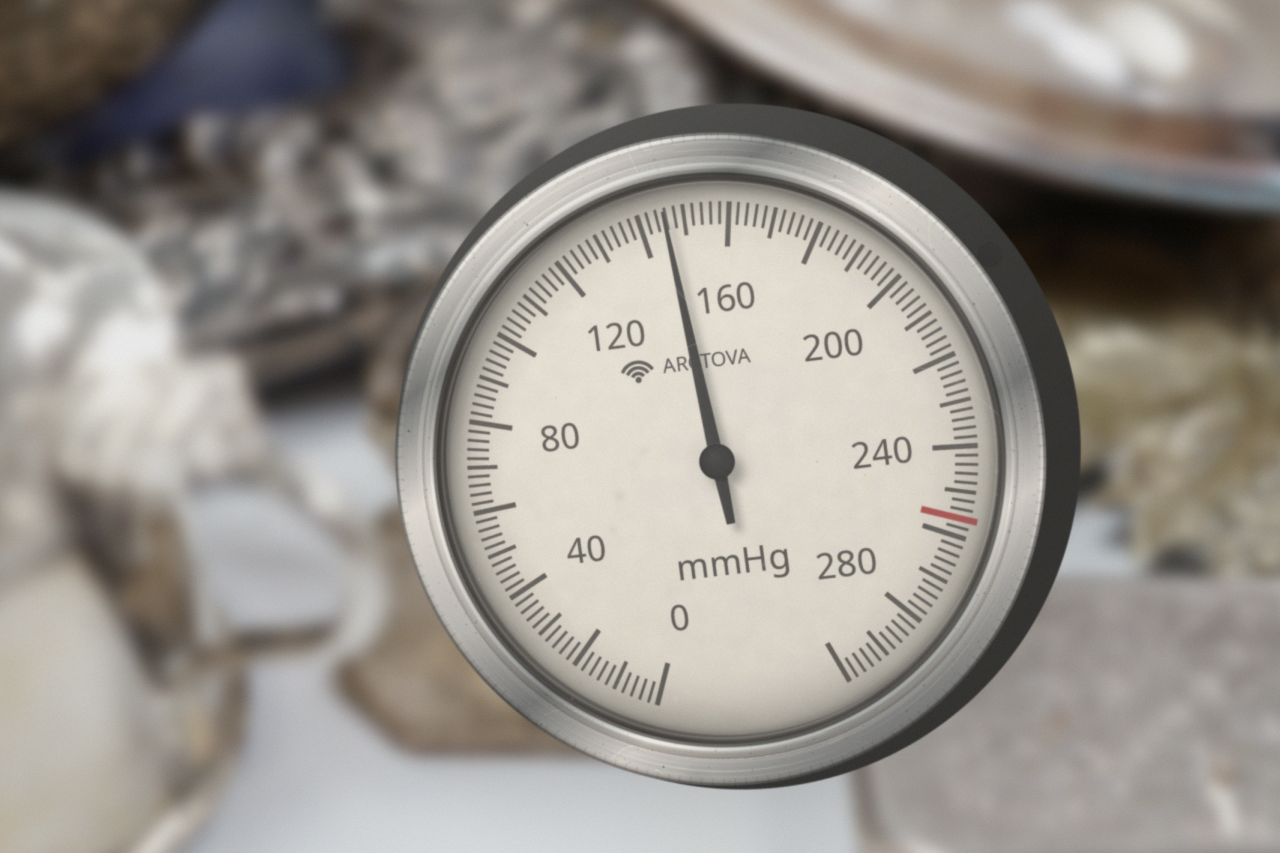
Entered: 146 mmHg
